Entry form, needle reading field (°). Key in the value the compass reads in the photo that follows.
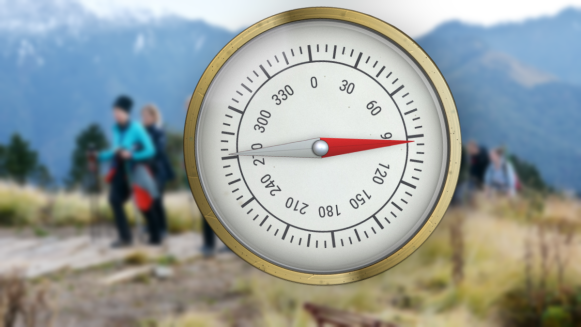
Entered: 92.5 °
